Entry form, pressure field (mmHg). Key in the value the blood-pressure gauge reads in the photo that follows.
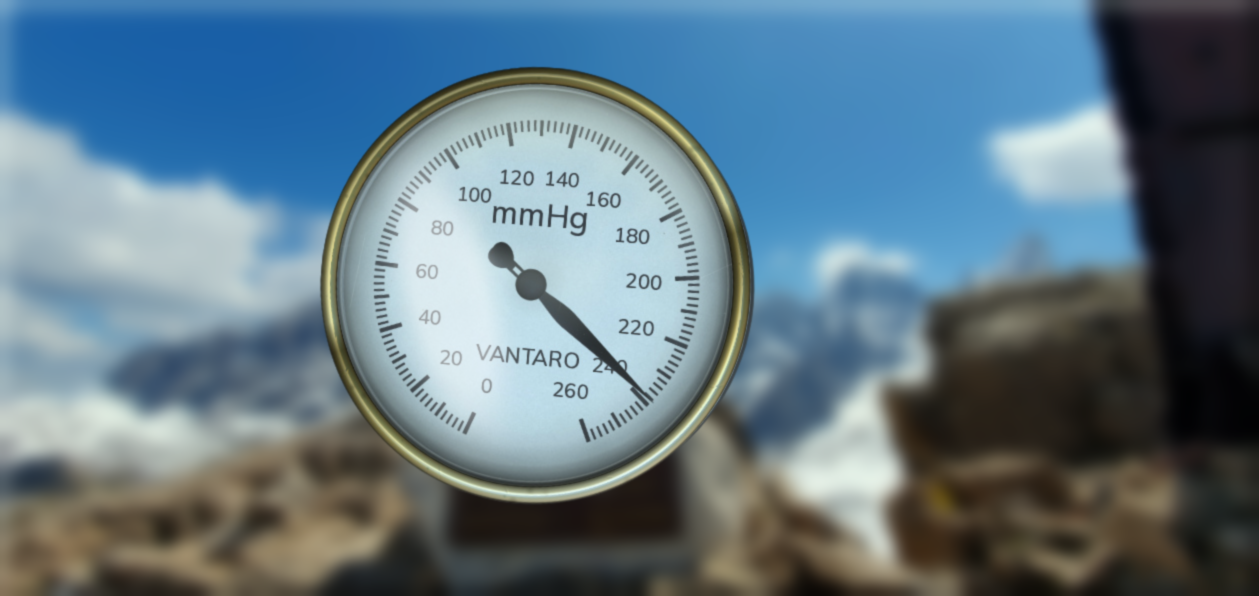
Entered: 238 mmHg
